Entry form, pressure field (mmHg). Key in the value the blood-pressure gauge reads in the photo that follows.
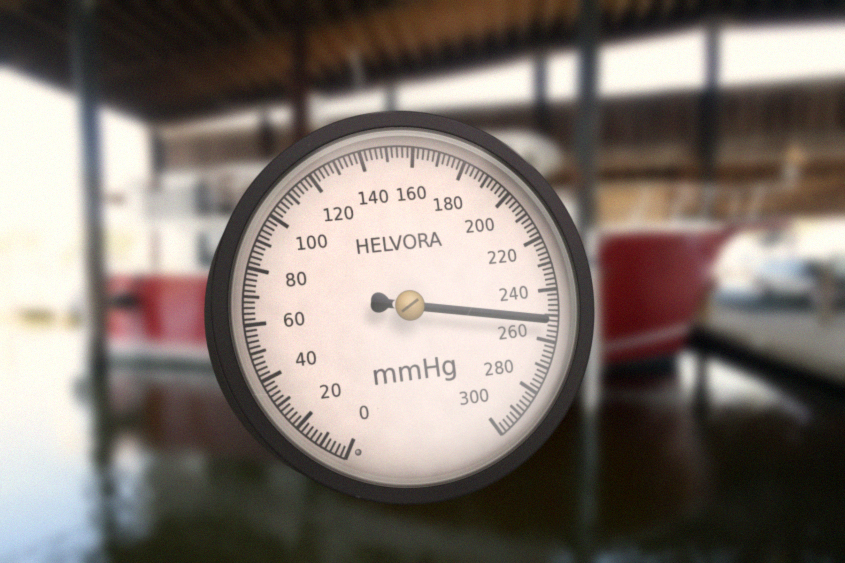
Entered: 252 mmHg
